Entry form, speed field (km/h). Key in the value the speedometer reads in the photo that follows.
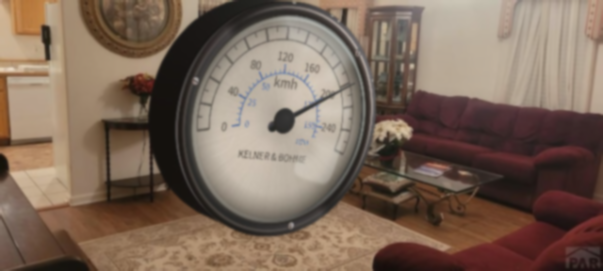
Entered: 200 km/h
